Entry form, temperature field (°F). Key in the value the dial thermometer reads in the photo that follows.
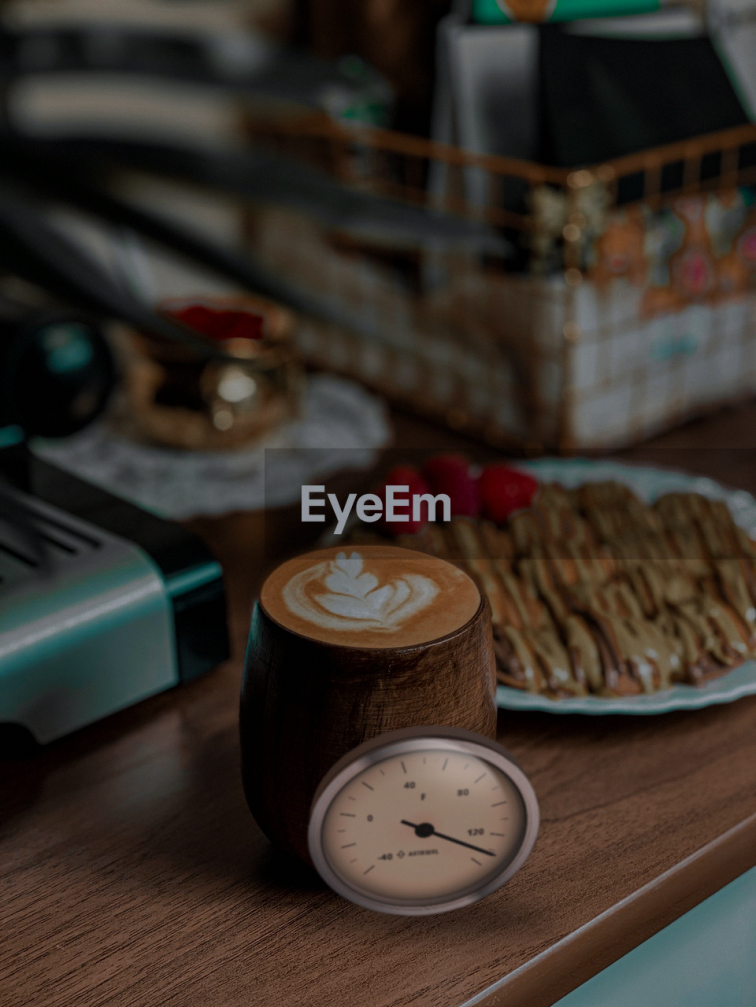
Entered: 130 °F
